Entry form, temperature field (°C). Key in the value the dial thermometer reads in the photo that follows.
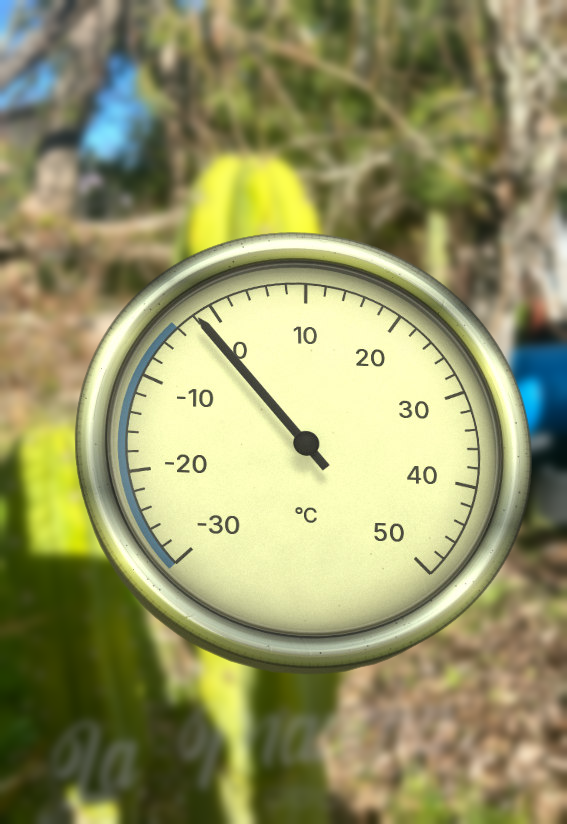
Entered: -2 °C
